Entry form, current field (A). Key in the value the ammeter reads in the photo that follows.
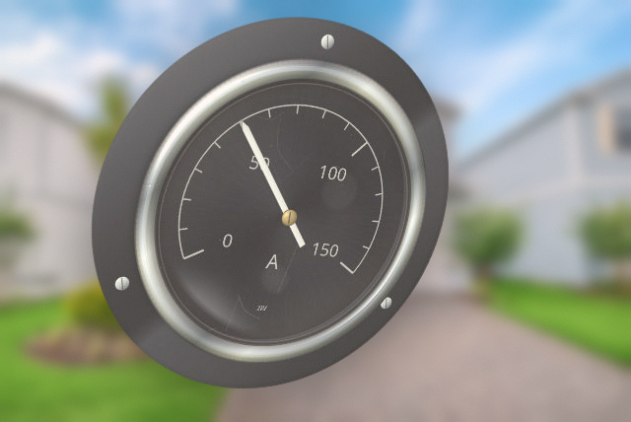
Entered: 50 A
